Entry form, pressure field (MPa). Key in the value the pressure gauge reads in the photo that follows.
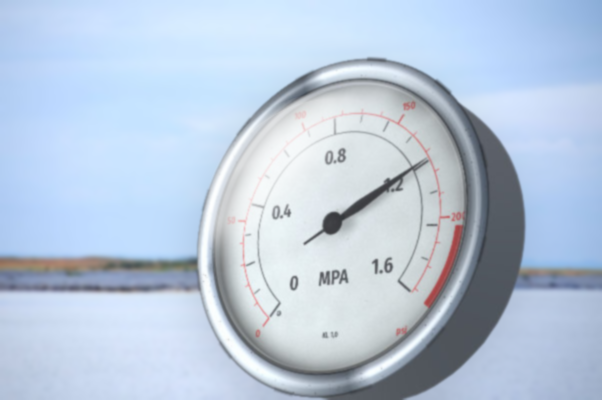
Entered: 1.2 MPa
